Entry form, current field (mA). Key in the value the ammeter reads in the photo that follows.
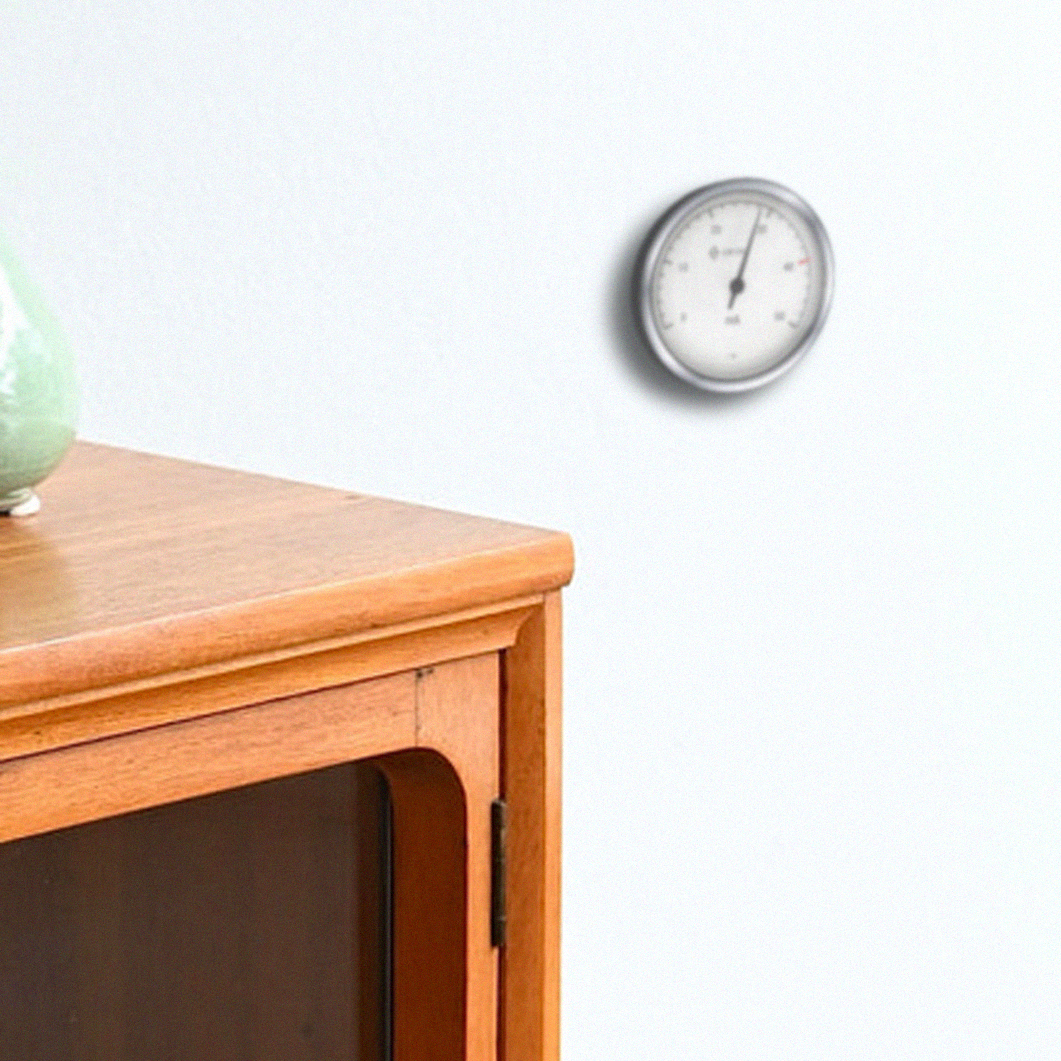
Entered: 28 mA
